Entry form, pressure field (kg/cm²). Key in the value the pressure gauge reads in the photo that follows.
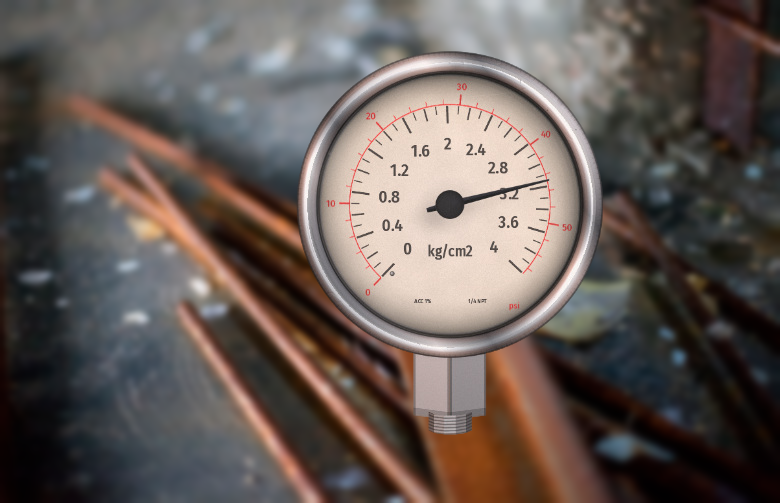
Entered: 3.15 kg/cm²
